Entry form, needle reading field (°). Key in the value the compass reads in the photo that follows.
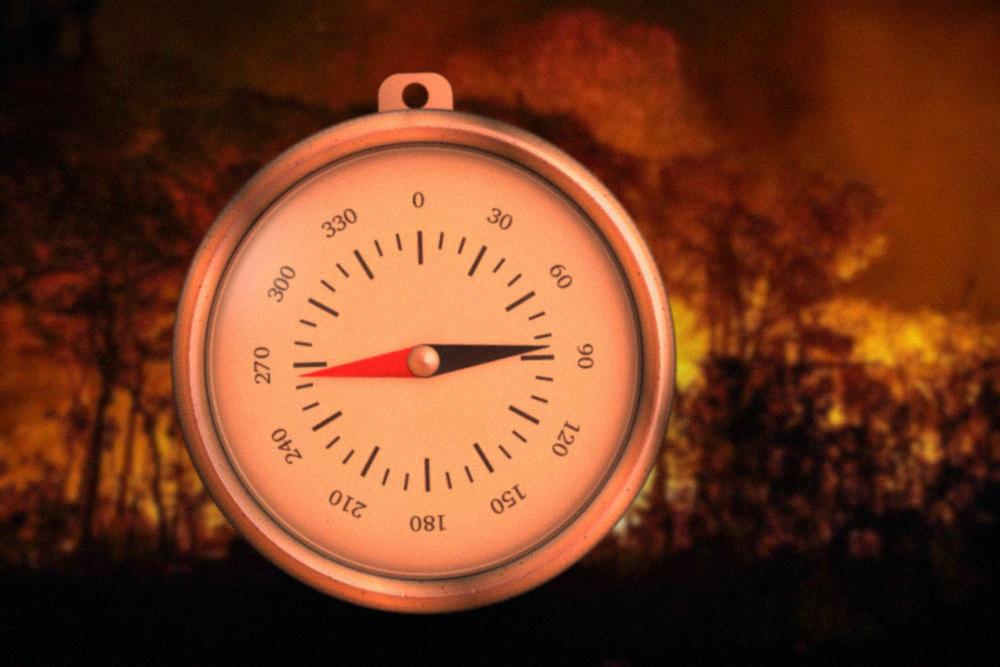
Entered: 265 °
